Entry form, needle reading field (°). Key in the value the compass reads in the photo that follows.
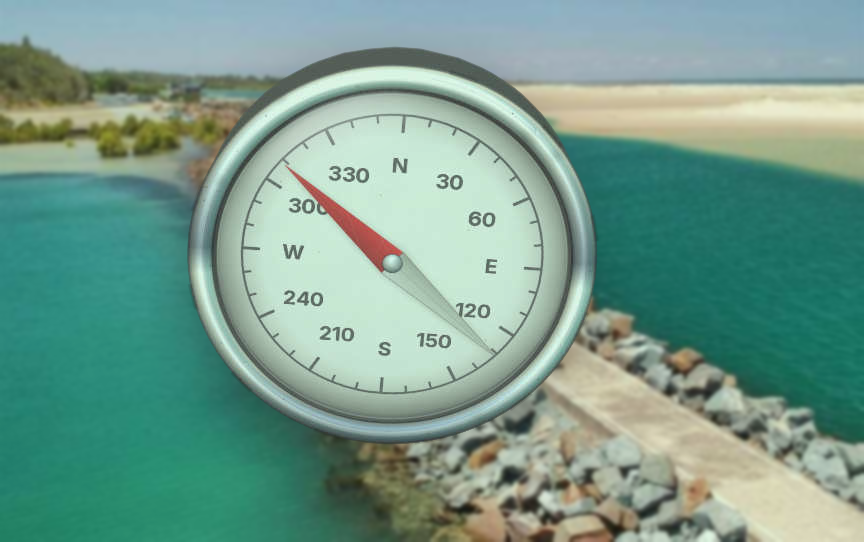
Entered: 310 °
